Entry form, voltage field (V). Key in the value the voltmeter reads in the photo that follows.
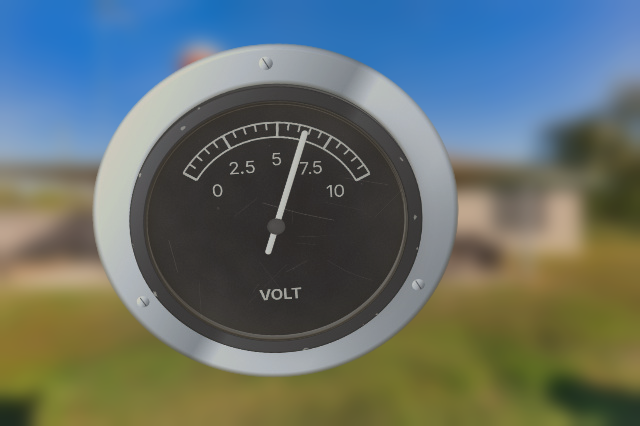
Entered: 6.25 V
